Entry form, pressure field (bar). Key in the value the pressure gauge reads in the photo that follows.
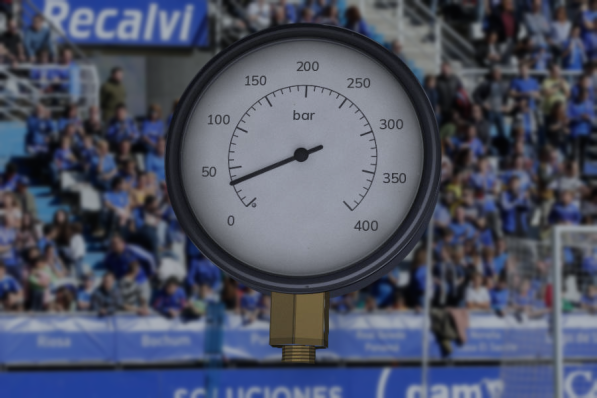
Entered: 30 bar
